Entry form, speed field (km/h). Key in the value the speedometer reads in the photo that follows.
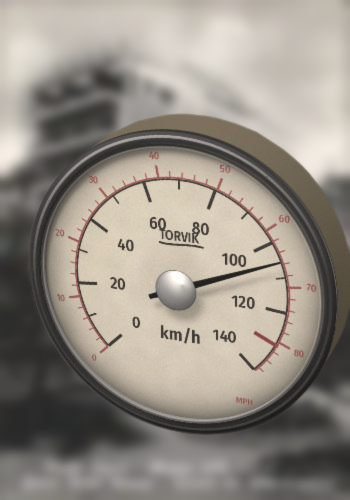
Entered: 105 km/h
